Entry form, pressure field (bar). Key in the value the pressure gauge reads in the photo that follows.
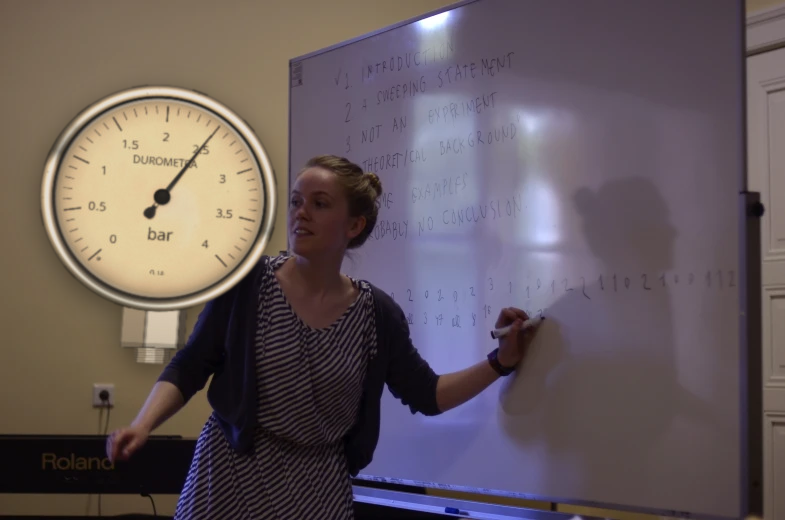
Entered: 2.5 bar
